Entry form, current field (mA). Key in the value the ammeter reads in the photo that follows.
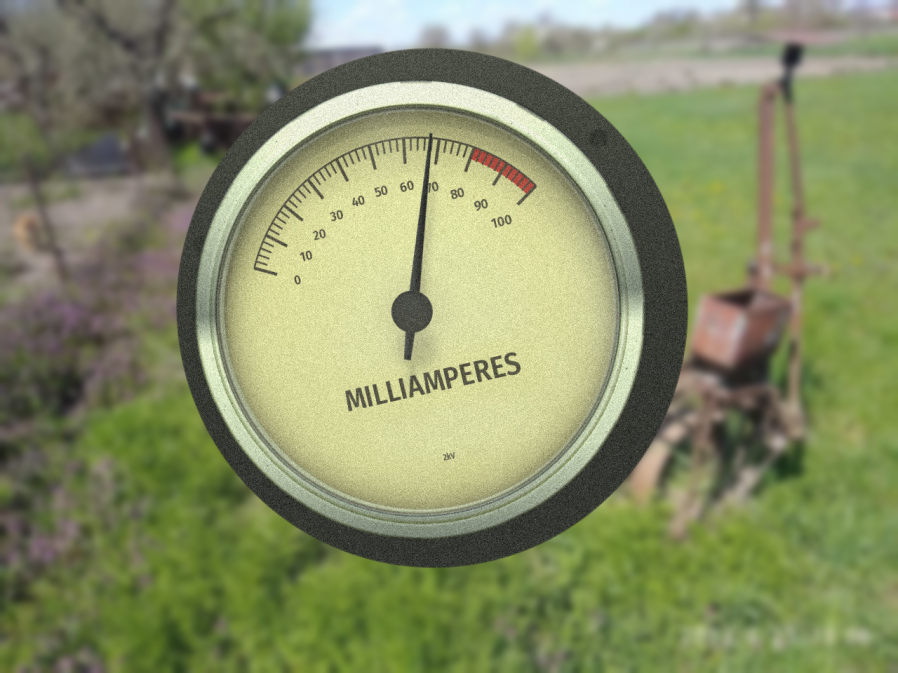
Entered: 68 mA
